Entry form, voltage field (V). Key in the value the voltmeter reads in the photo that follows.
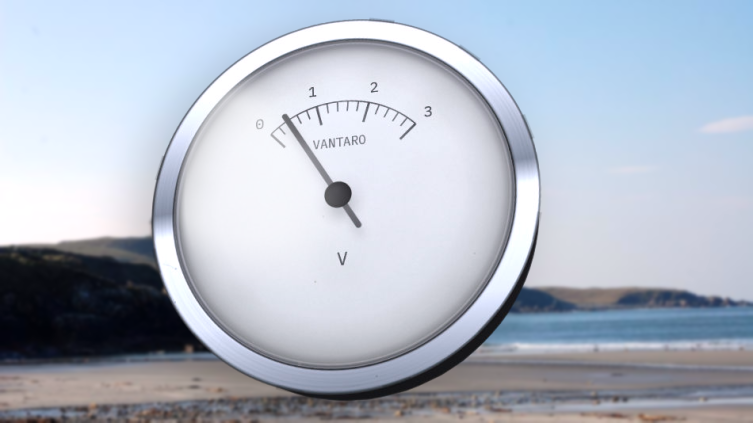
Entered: 0.4 V
